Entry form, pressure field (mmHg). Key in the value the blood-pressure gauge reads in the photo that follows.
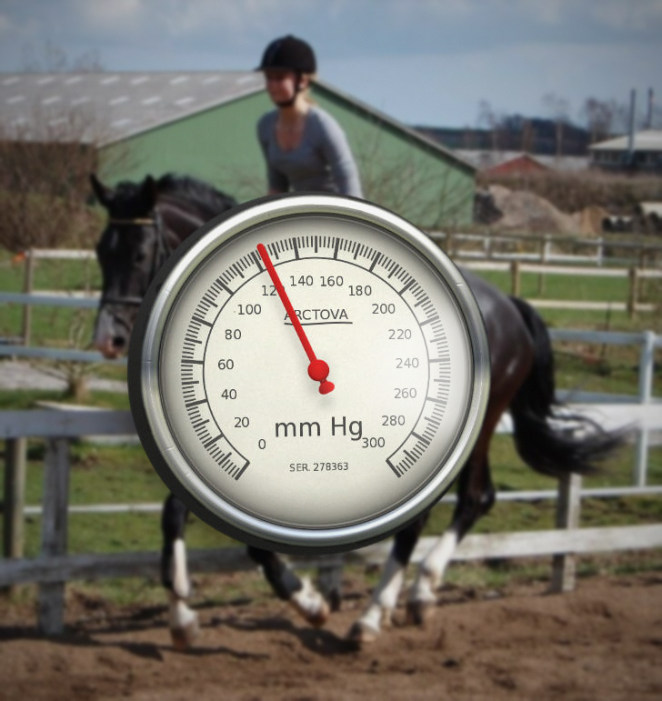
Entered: 124 mmHg
